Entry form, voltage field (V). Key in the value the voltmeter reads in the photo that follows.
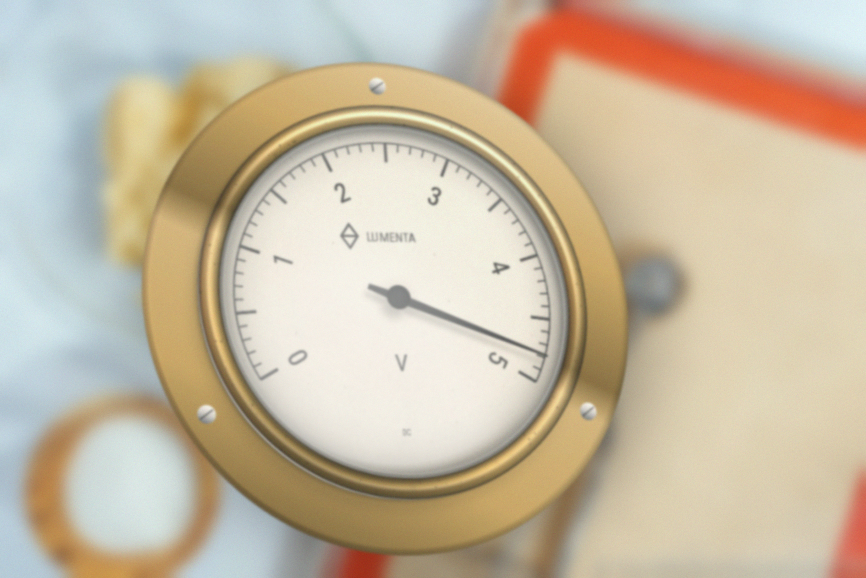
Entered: 4.8 V
